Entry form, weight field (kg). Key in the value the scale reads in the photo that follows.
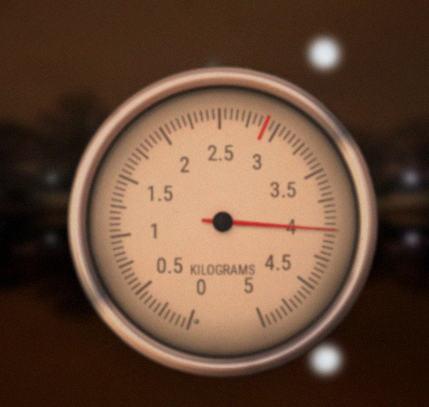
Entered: 4 kg
